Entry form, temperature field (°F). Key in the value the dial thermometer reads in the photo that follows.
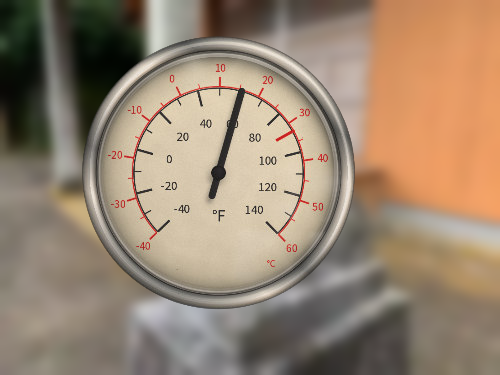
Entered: 60 °F
